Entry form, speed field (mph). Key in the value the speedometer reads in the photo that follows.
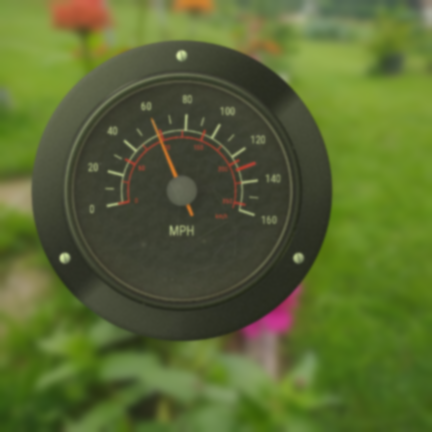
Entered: 60 mph
